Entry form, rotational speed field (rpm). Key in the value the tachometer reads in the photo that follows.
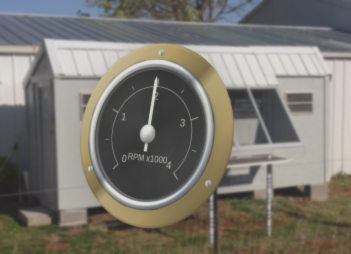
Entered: 2000 rpm
